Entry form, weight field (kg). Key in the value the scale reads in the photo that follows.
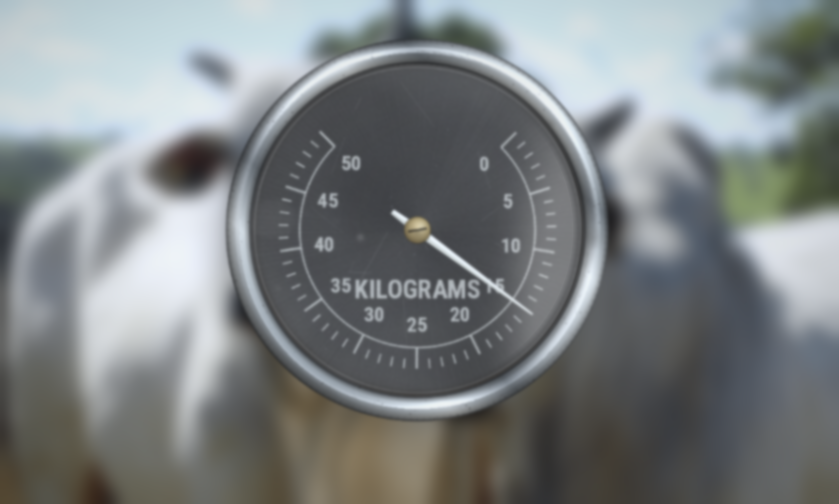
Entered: 15 kg
